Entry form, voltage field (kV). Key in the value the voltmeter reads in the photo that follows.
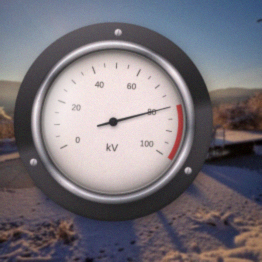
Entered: 80 kV
